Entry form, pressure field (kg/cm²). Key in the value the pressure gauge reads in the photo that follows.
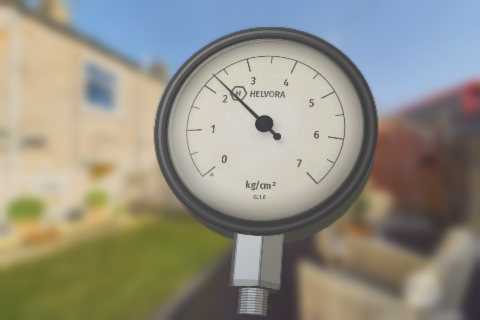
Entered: 2.25 kg/cm²
